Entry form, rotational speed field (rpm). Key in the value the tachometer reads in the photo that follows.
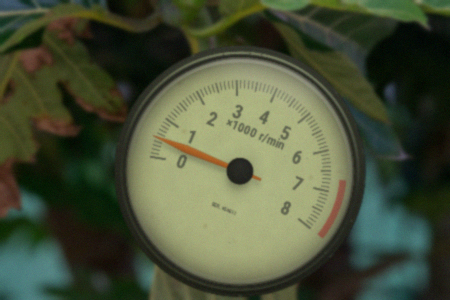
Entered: 500 rpm
